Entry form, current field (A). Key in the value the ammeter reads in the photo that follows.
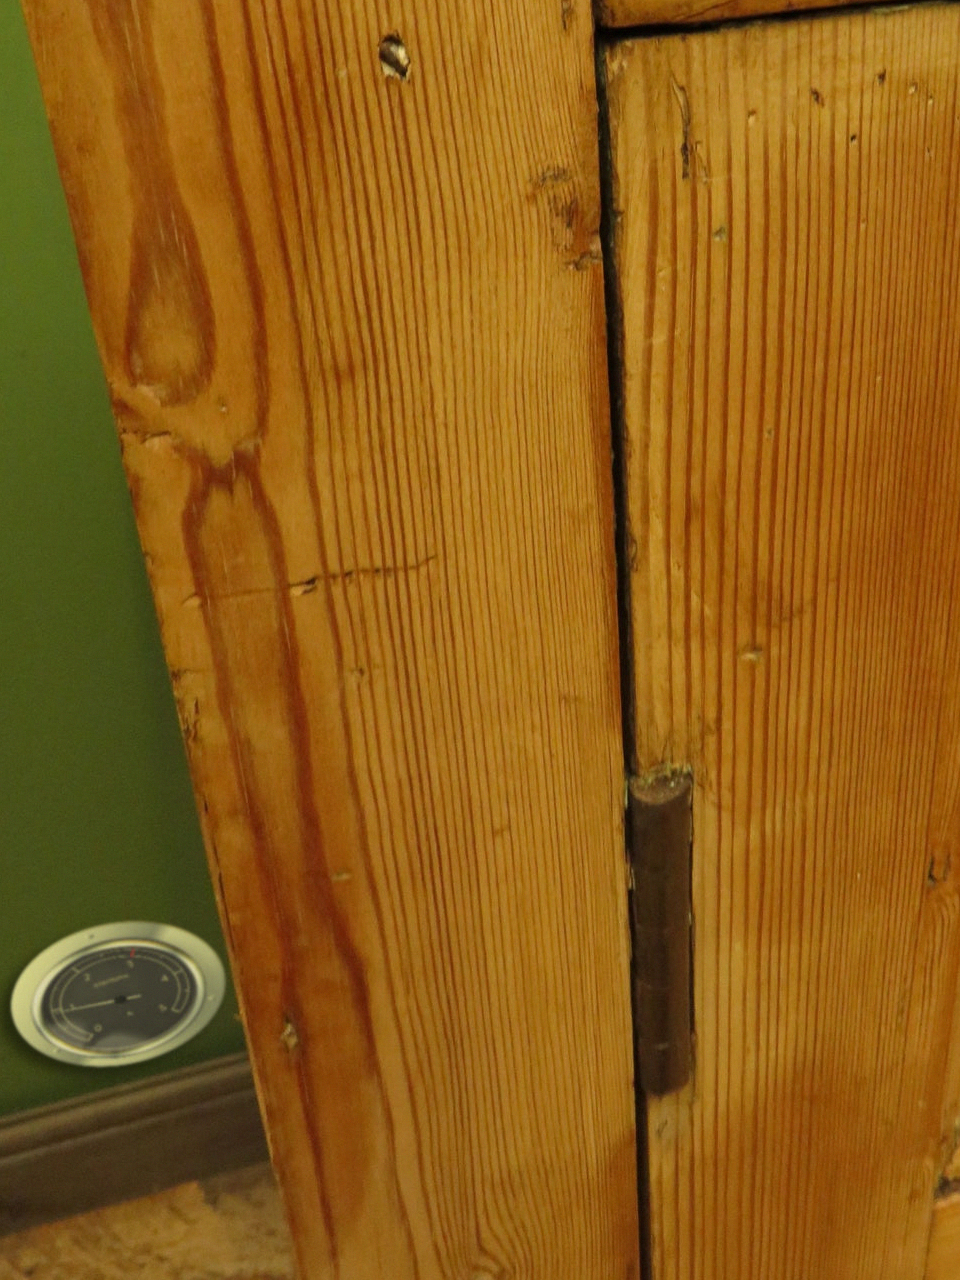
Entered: 1 A
